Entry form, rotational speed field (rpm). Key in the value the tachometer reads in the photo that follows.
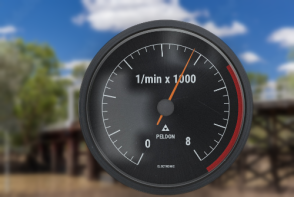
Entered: 4800 rpm
